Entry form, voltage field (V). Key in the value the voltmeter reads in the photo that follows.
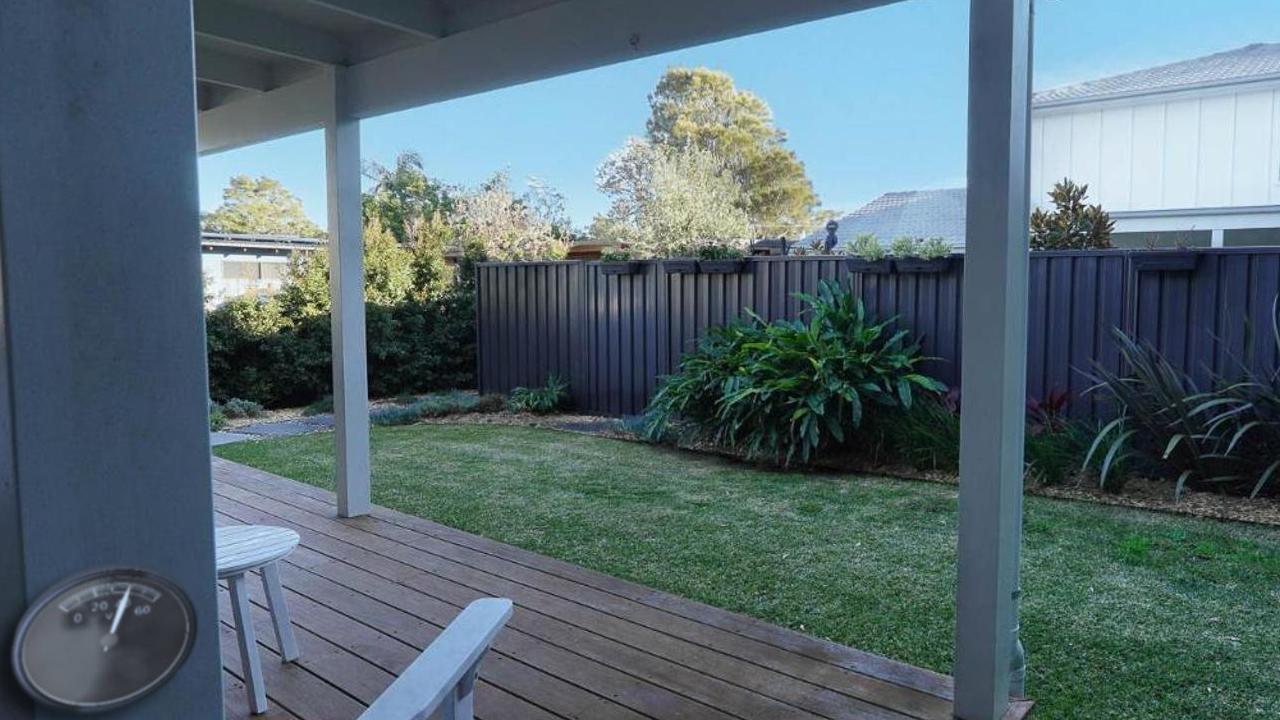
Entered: 40 V
